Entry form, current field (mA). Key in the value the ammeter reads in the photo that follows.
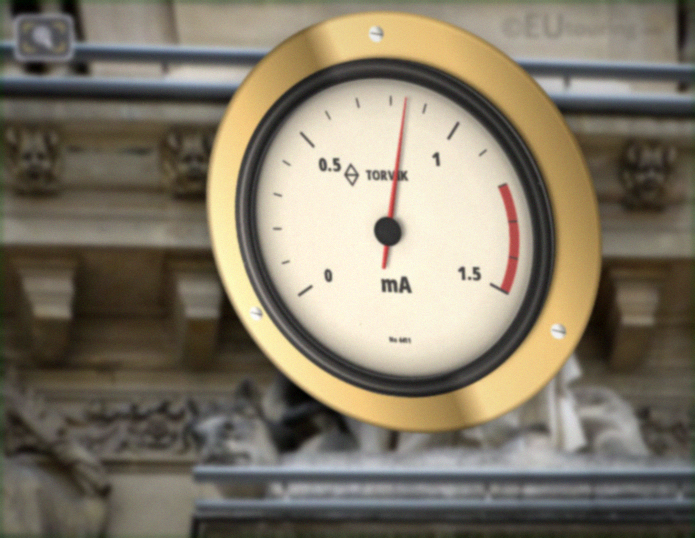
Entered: 0.85 mA
